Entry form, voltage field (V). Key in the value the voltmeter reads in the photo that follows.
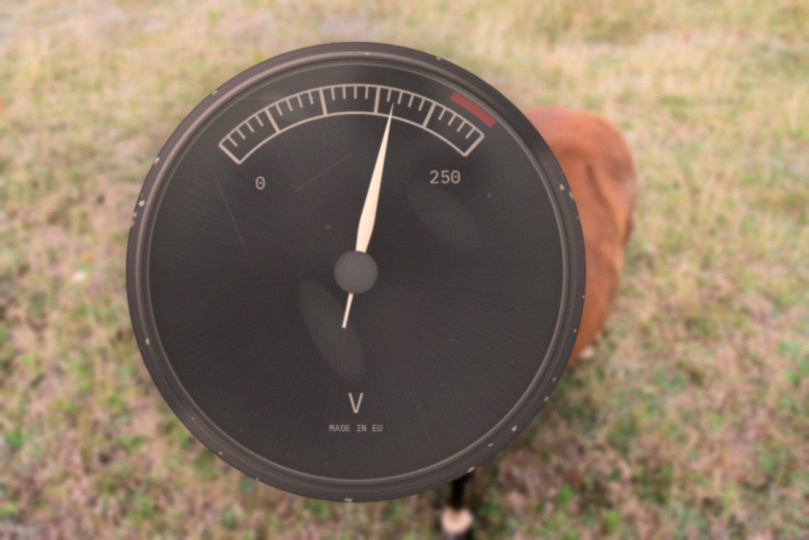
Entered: 165 V
